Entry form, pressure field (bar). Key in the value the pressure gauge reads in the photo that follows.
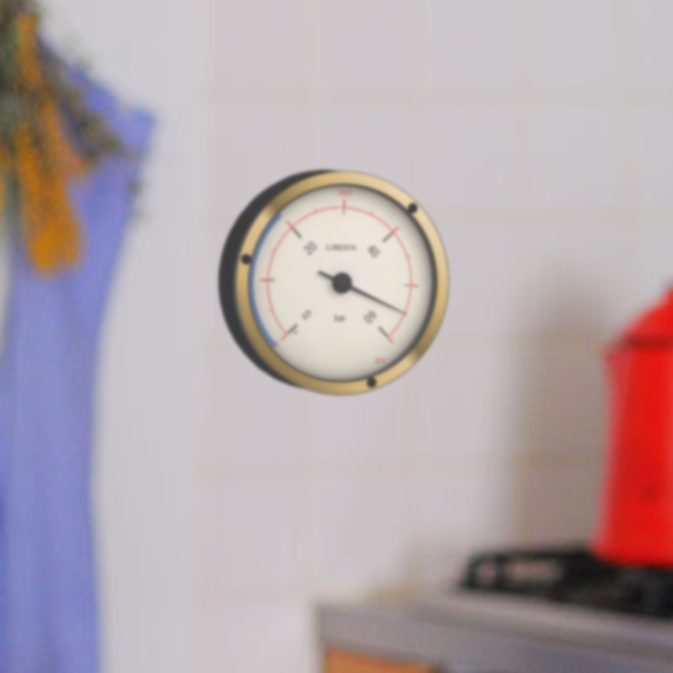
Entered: 55 bar
